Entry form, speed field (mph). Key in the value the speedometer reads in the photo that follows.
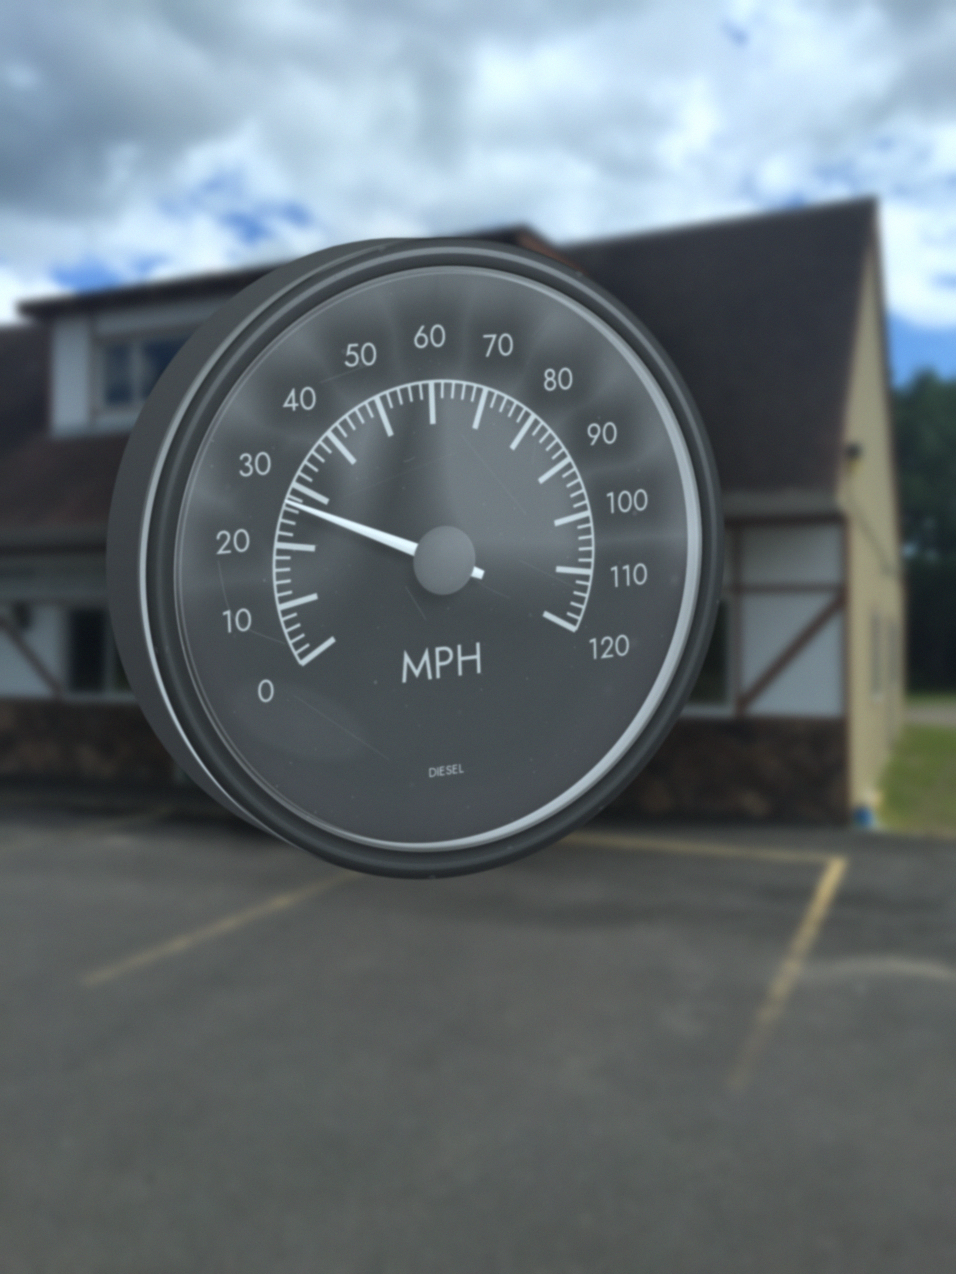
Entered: 27 mph
